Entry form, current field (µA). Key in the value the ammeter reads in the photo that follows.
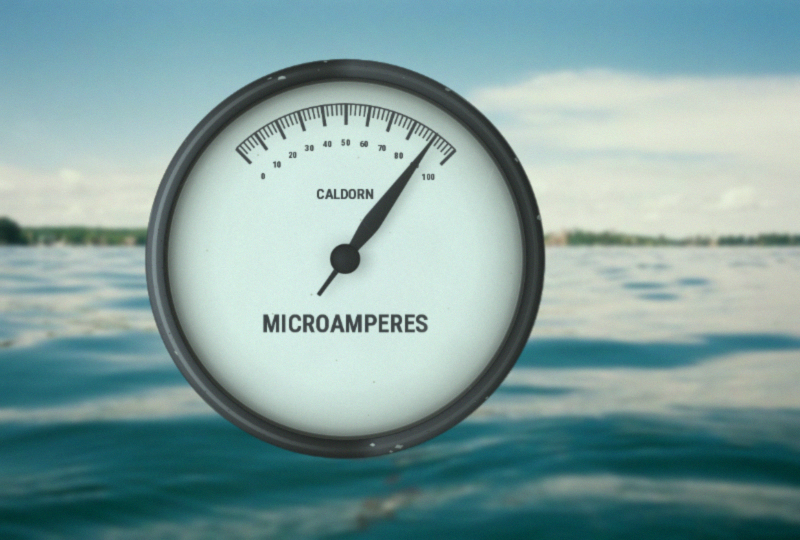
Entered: 90 µA
